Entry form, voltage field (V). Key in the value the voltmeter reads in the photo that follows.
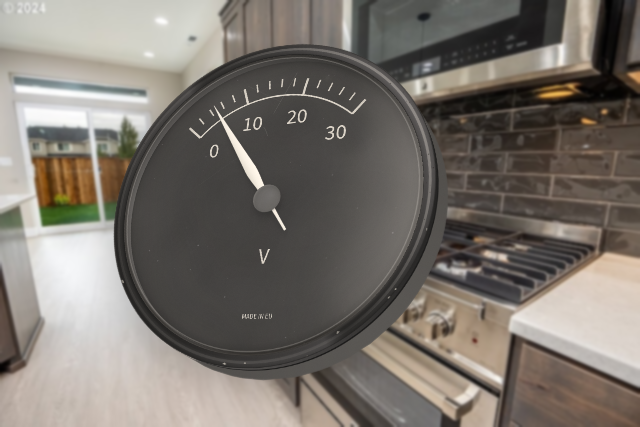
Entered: 5 V
